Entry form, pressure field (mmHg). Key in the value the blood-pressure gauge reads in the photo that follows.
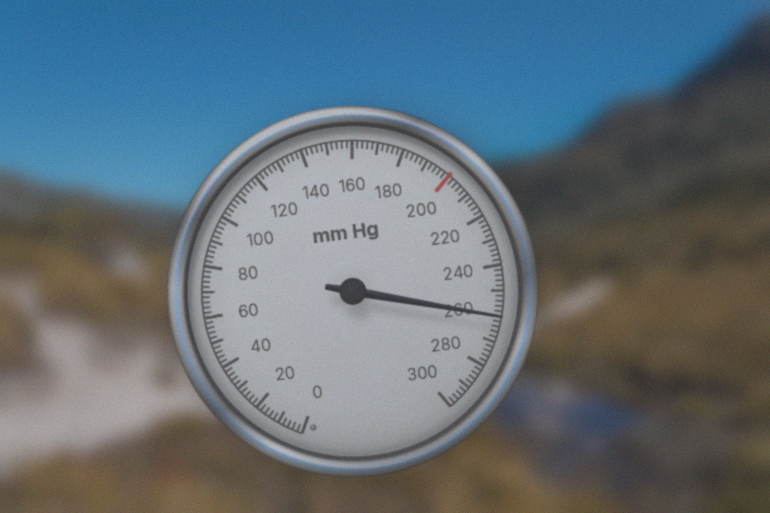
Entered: 260 mmHg
